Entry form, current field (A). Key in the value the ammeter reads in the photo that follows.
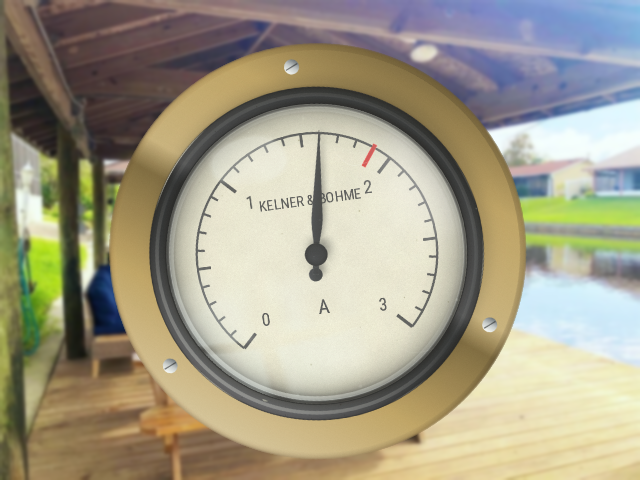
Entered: 1.6 A
